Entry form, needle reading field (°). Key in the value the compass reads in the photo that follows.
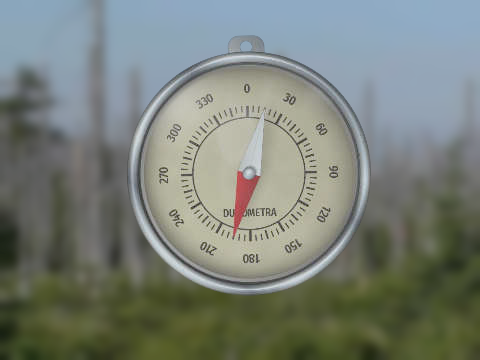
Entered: 195 °
